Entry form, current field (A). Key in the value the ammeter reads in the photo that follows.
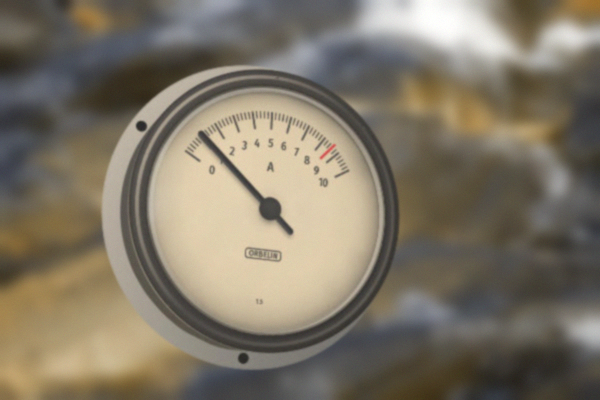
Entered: 1 A
